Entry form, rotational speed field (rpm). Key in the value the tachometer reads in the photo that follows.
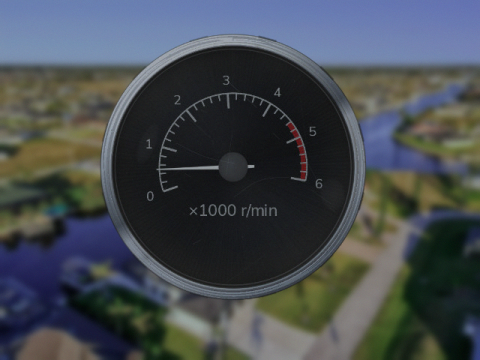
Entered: 500 rpm
